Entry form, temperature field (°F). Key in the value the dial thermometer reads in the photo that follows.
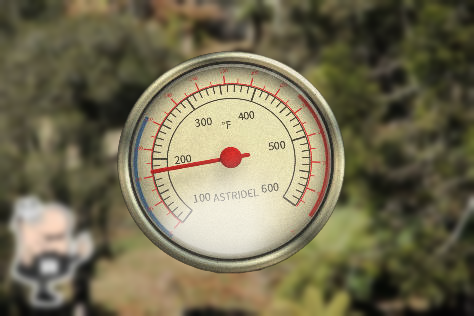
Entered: 180 °F
